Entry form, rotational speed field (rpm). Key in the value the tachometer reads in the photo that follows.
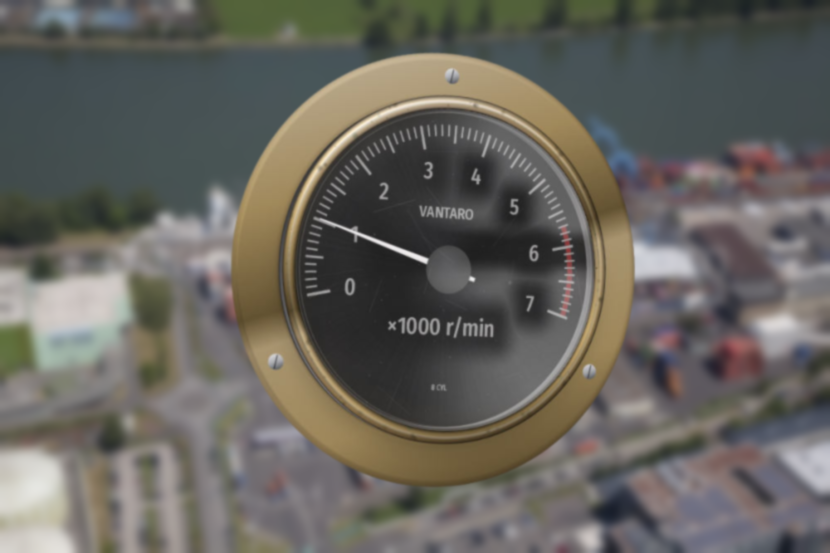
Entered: 1000 rpm
